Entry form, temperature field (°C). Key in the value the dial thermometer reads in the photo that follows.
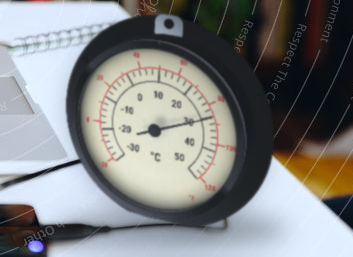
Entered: 30 °C
